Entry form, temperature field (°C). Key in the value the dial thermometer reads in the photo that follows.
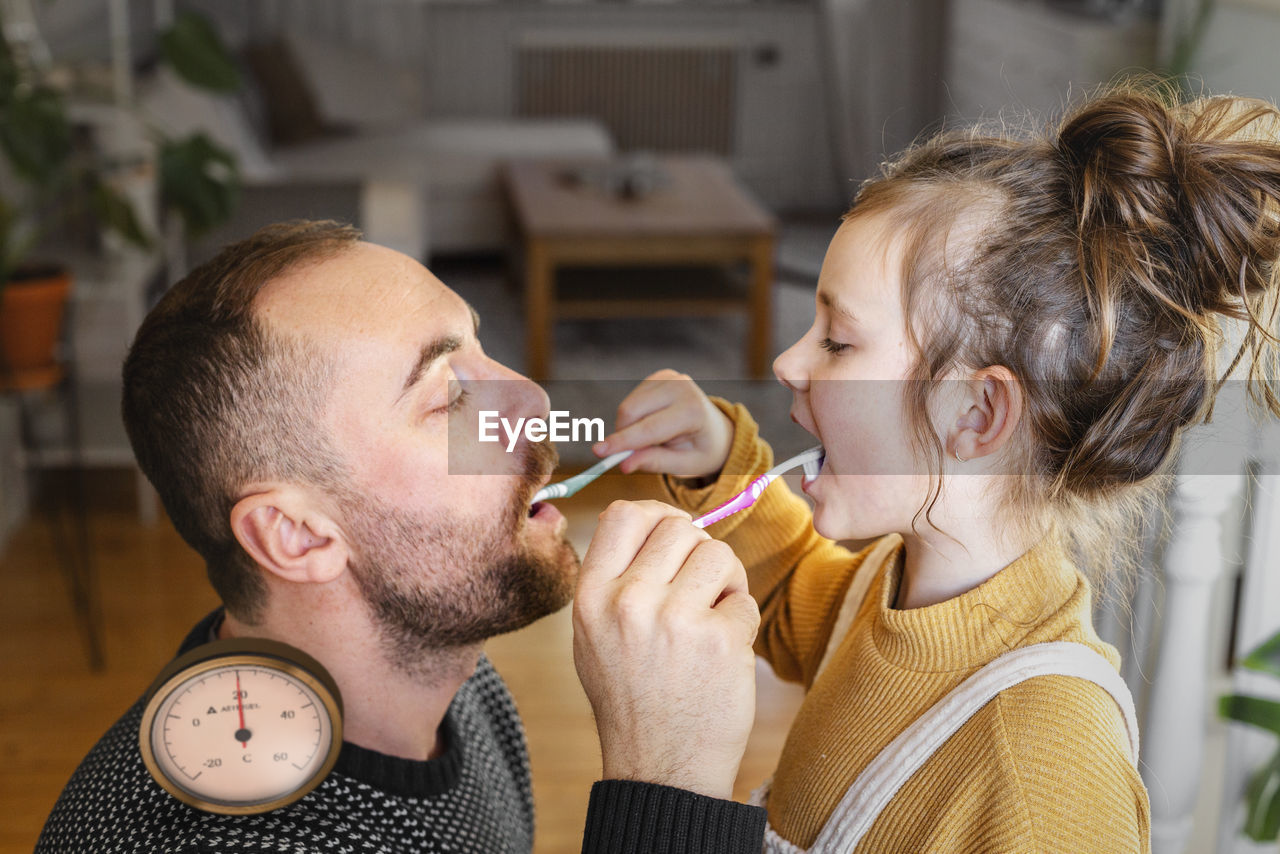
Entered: 20 °C
